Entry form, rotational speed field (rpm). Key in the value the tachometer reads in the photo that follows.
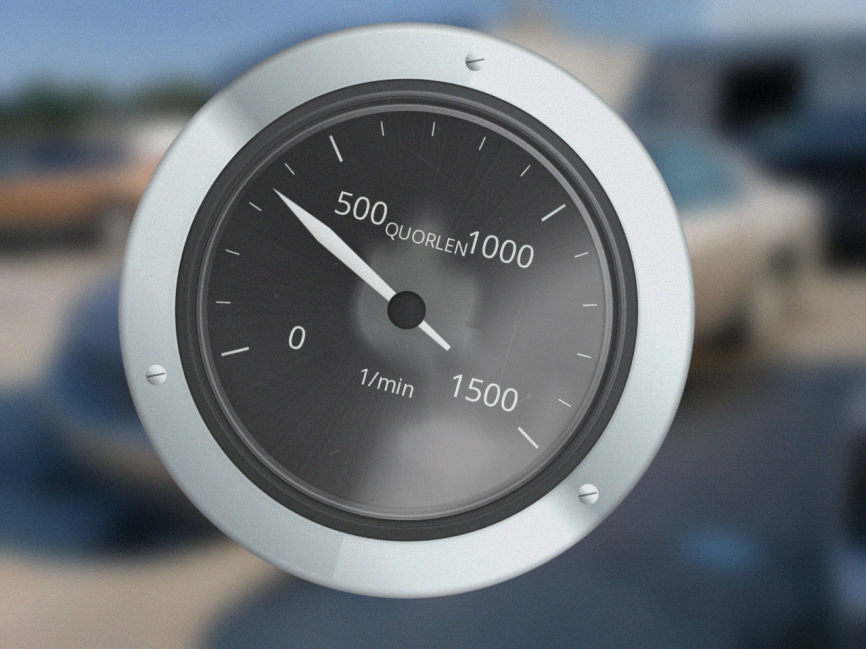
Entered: 350 rpm
